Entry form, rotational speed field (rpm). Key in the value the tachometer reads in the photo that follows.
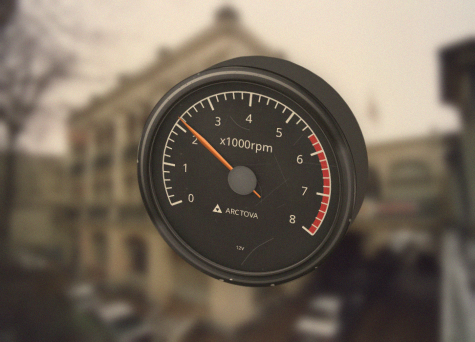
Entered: 2200 rpm
